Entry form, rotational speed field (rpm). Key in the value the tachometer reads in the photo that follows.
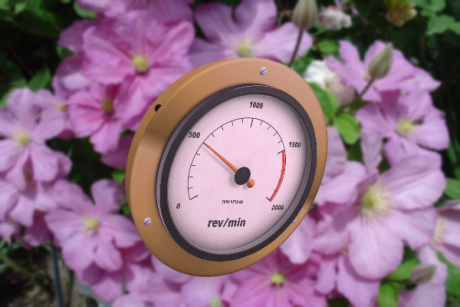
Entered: 500 rpm
